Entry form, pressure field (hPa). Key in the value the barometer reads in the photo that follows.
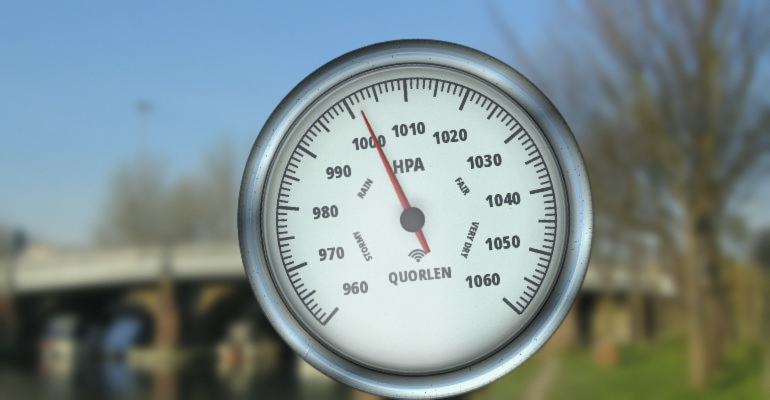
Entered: 1002 hPa
